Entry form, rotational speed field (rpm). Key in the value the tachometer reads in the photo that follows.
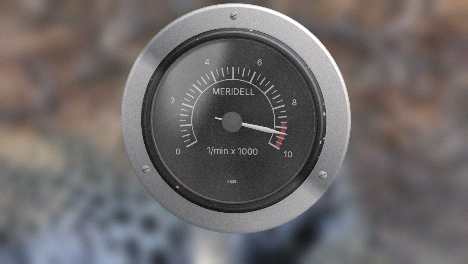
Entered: 9250 rpm
